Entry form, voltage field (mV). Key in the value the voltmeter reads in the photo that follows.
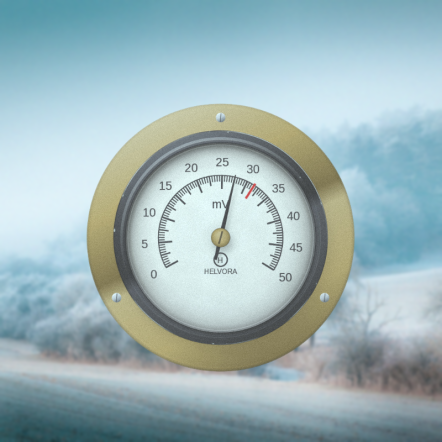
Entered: 27.5 mV
